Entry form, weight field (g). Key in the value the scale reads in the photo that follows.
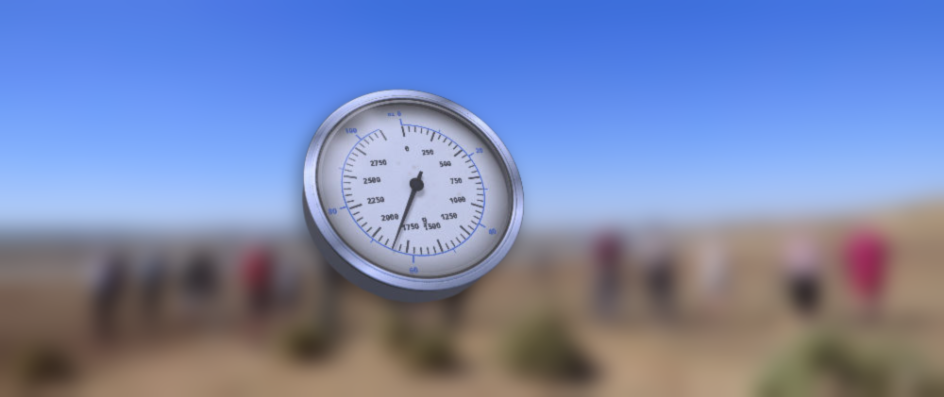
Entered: 1850 g
